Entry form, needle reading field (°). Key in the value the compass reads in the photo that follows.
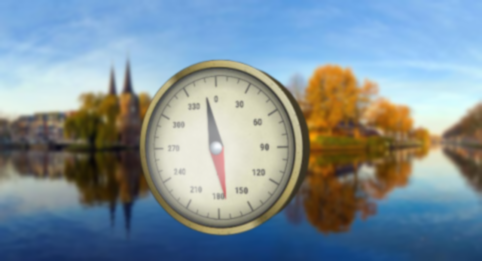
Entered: 170 °
